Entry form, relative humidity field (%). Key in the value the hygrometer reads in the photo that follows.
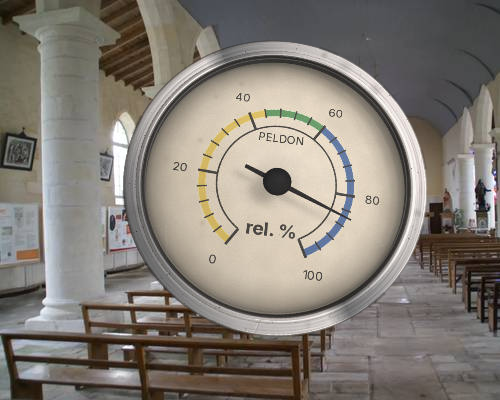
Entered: 86 %
